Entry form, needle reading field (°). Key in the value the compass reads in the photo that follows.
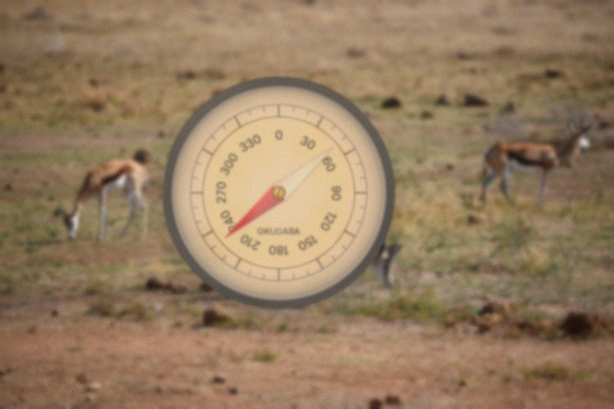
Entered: 230 °
